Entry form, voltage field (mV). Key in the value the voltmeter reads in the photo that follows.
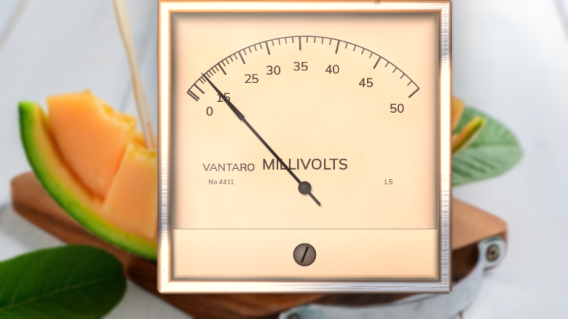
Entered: 15 mV
